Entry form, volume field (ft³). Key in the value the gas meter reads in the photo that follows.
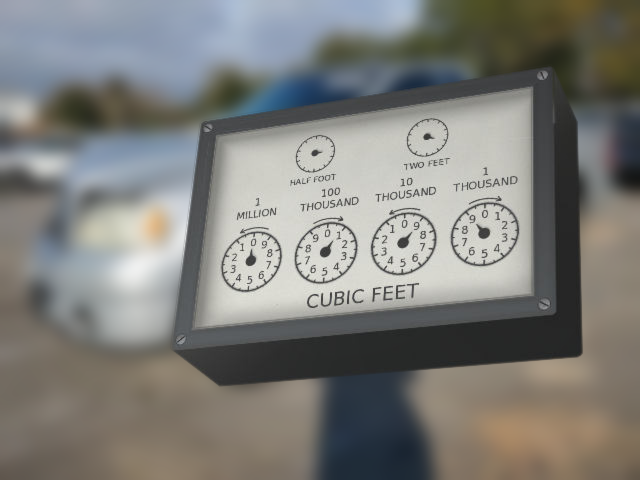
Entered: 8900 ft³
